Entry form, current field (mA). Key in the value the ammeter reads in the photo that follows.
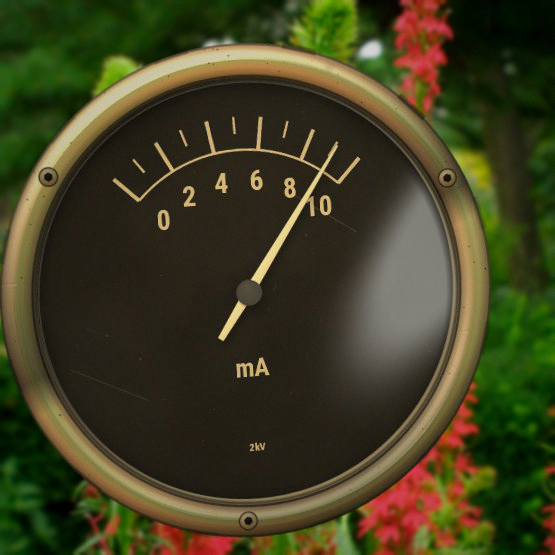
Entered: 9 mA
